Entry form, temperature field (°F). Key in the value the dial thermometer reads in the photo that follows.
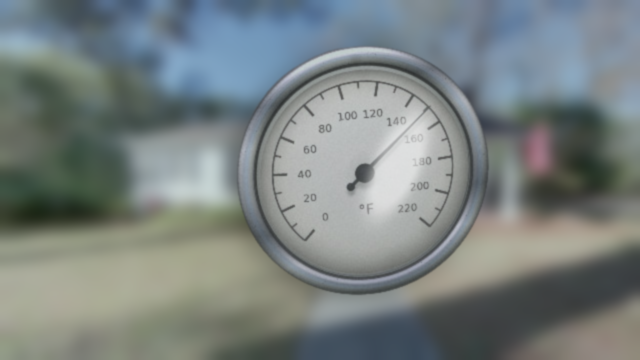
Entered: 150 °F
